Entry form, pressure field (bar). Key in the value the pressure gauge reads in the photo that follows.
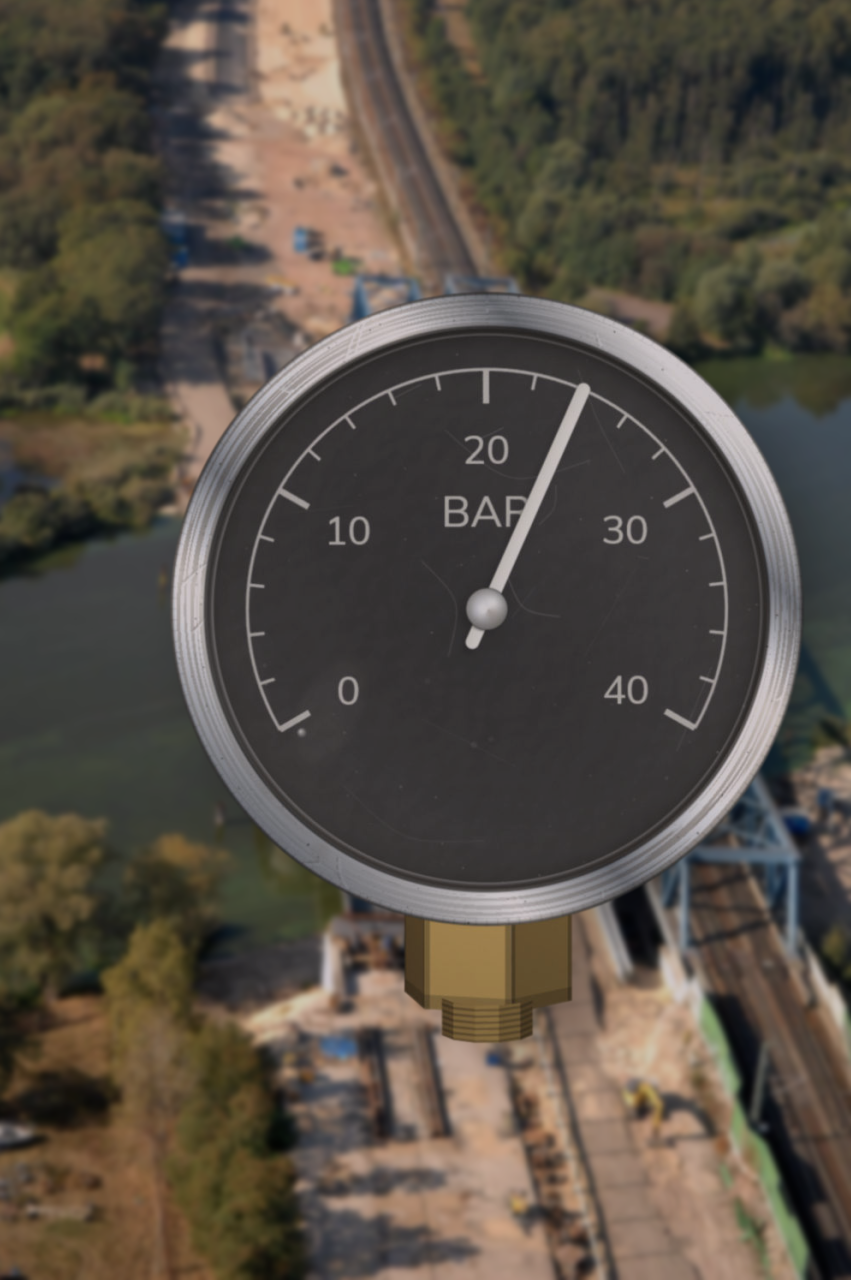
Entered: 24 bar
